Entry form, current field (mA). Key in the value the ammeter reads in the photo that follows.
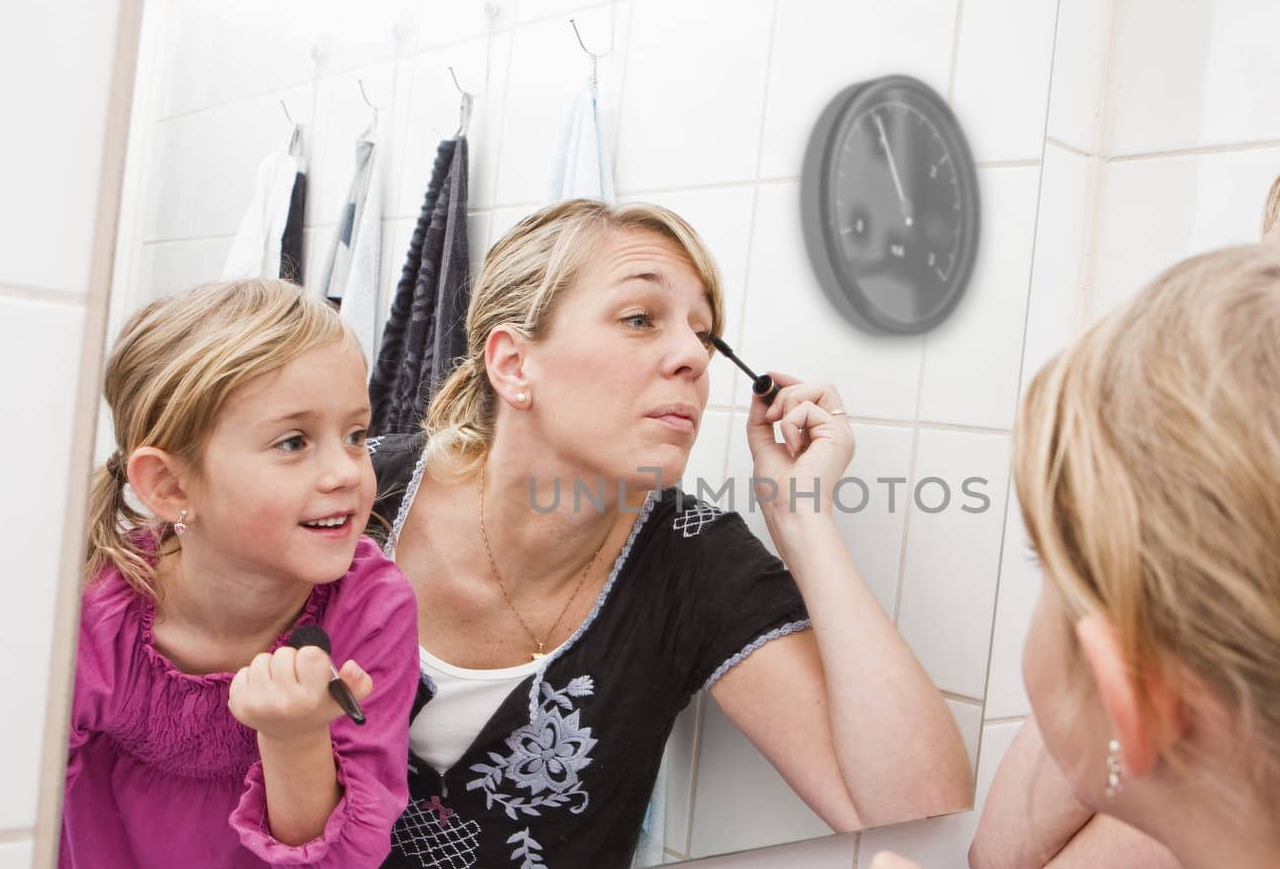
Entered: 1 mA
